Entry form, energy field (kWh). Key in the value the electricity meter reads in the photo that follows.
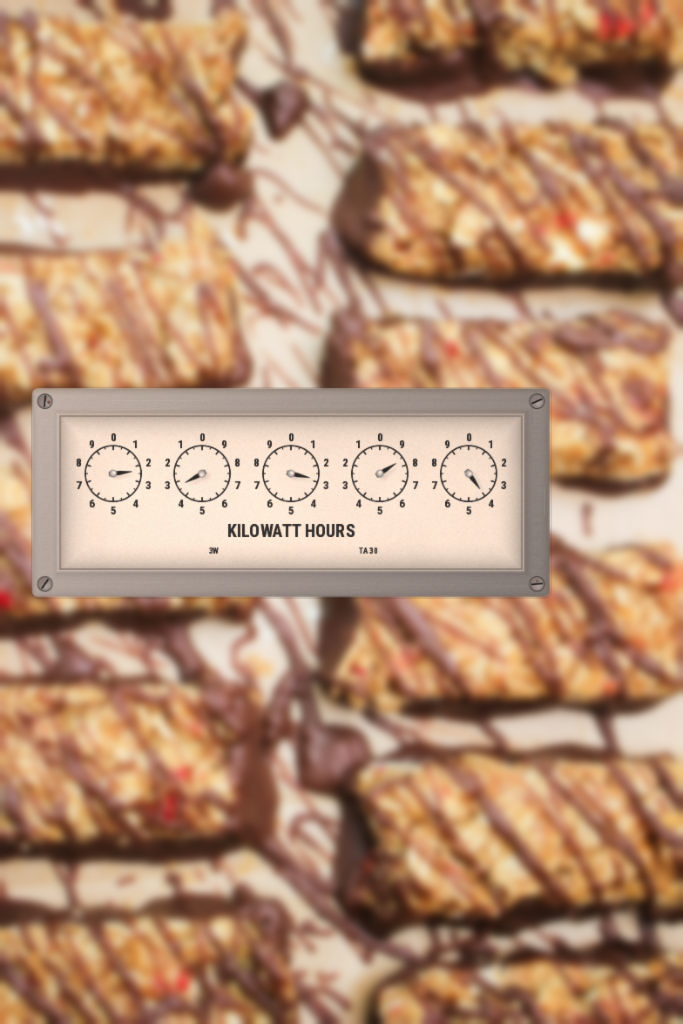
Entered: 23284 kWh
